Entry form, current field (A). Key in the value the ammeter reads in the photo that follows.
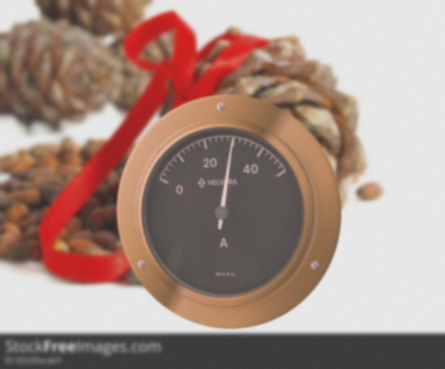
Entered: 30 A
